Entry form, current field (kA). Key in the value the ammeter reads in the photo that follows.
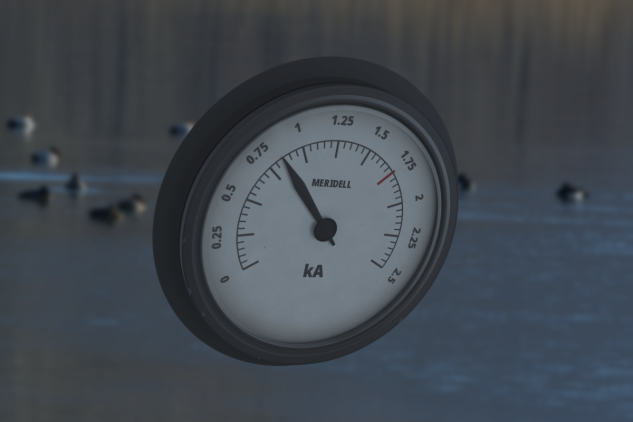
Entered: 0.85 kA
